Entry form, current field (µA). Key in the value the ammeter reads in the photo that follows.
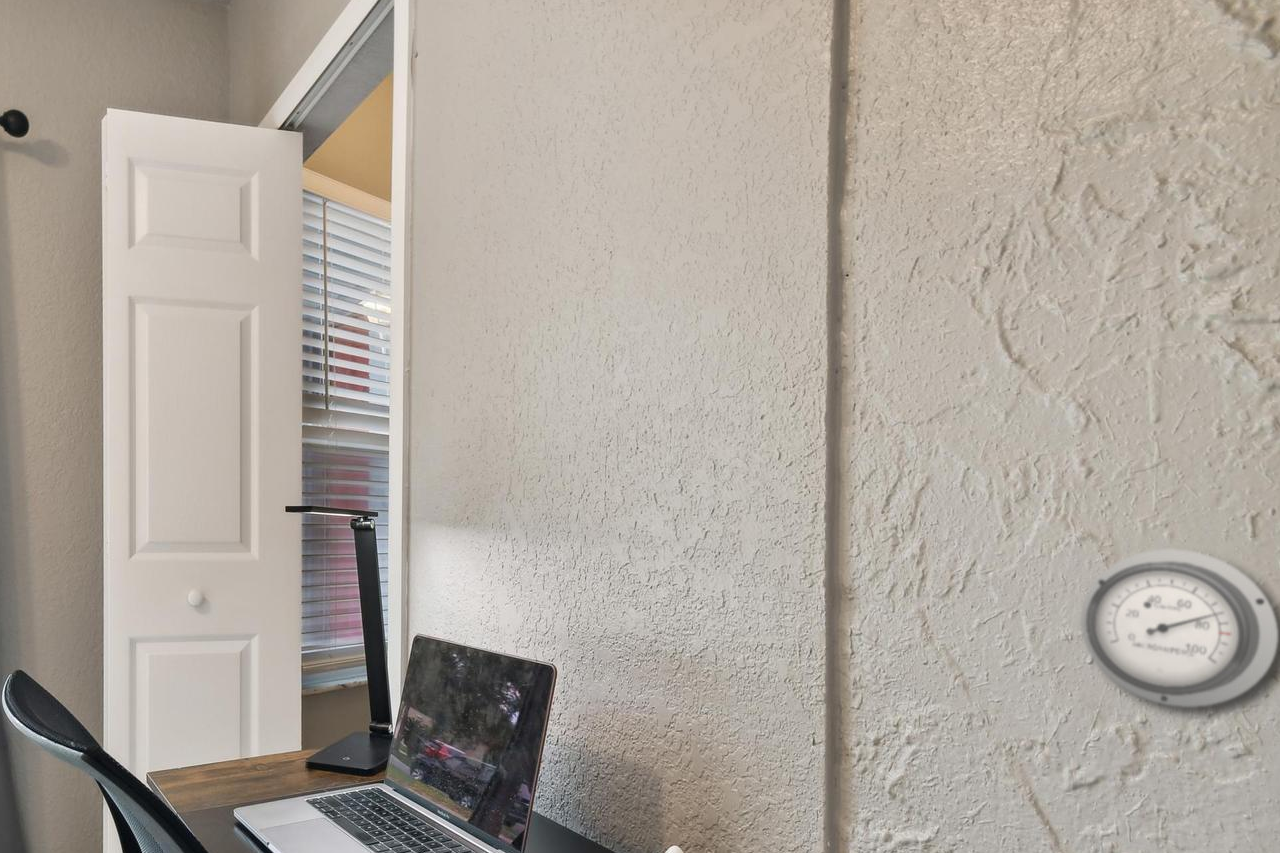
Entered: 75 µA
